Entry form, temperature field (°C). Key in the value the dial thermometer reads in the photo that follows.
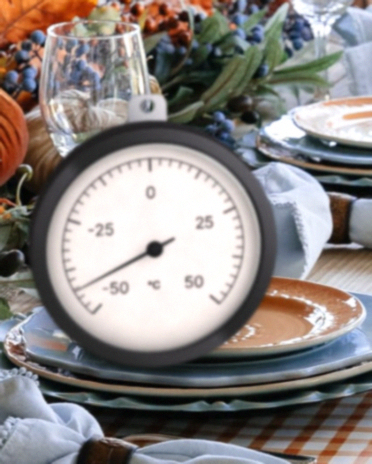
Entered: -42.5 °C
